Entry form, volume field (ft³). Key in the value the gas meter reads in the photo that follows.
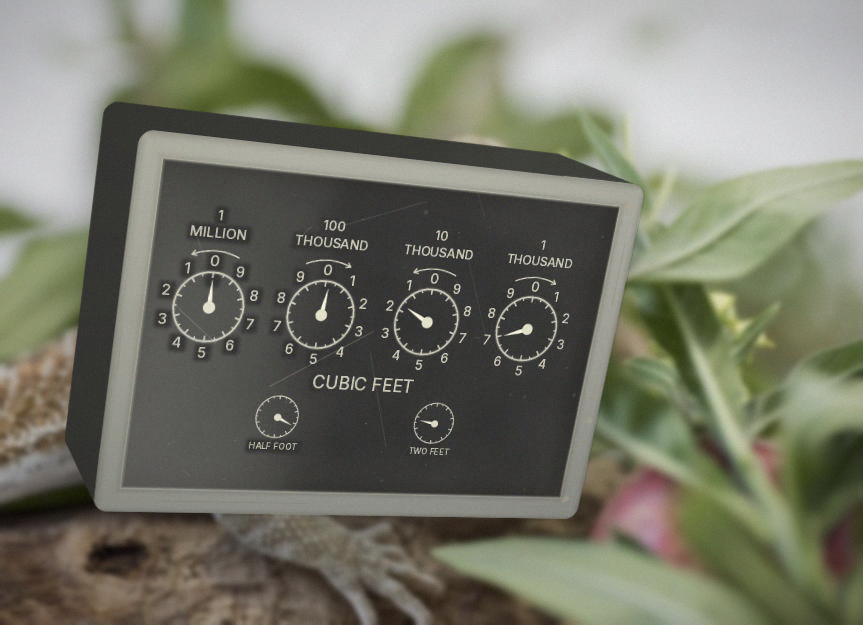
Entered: 1700 ft³
